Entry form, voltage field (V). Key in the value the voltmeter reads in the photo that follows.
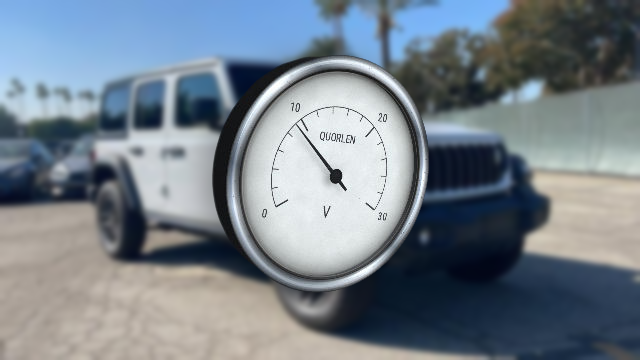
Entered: 9 V
